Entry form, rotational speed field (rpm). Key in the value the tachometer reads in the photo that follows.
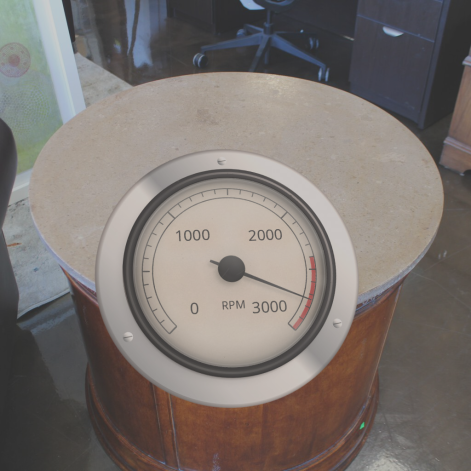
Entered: 2750 rpm
